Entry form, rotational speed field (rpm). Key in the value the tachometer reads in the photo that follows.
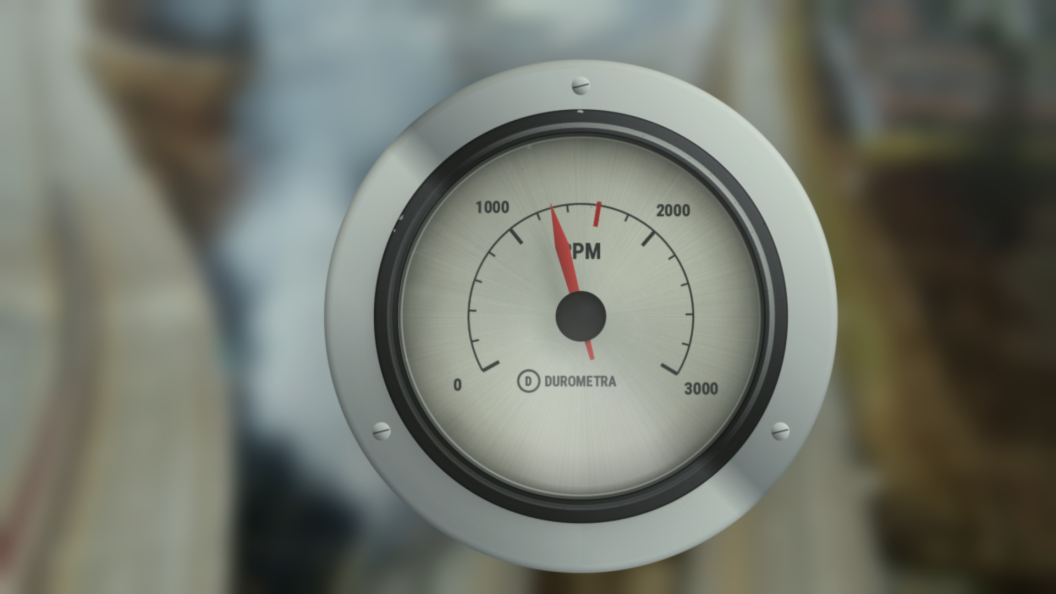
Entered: 1300 rpm
